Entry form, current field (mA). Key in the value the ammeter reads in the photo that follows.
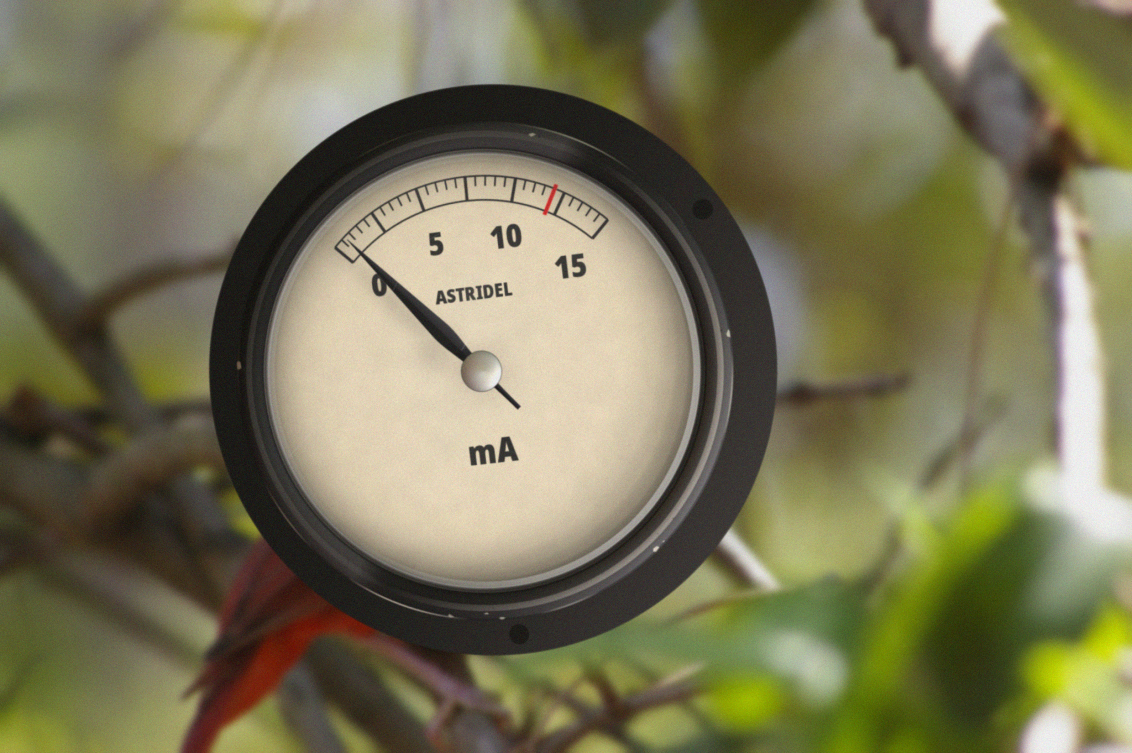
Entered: 0.75 mA
